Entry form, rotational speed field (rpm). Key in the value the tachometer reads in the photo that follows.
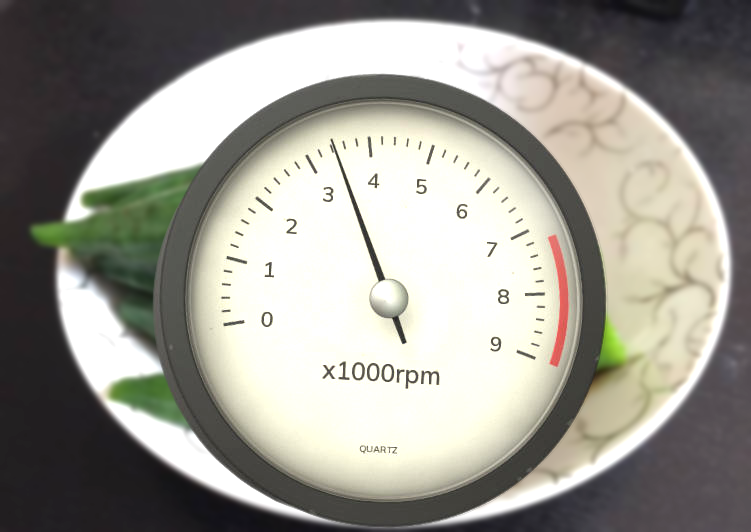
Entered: 3400 rpm
